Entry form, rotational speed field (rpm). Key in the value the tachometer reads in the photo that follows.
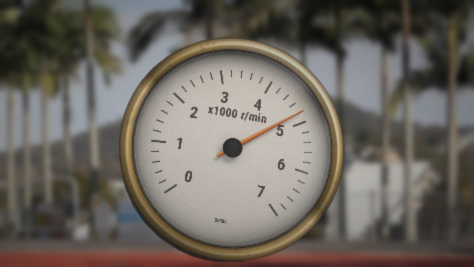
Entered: 4800 rpm
